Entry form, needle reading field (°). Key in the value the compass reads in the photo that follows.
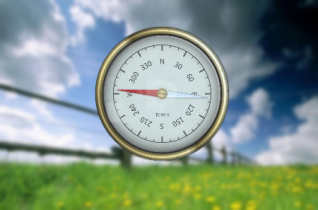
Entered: 275 °
